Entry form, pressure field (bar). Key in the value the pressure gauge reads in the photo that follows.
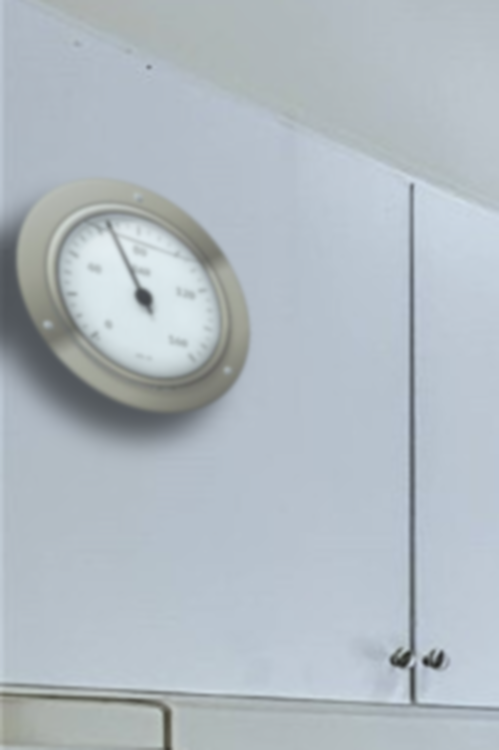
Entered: 65 bar
